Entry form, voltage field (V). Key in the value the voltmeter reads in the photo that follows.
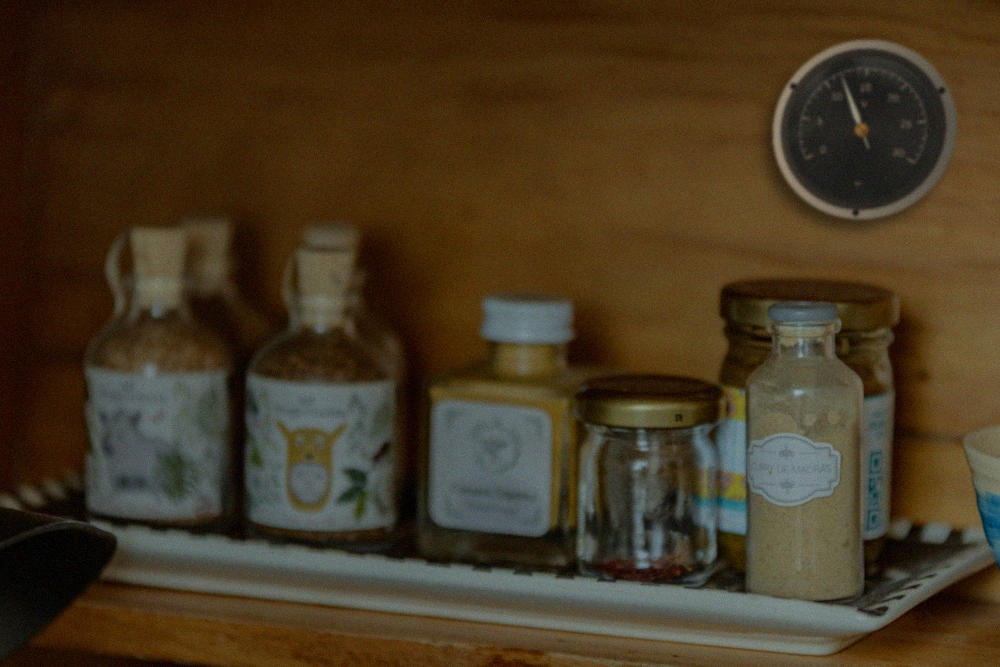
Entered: 12 V
